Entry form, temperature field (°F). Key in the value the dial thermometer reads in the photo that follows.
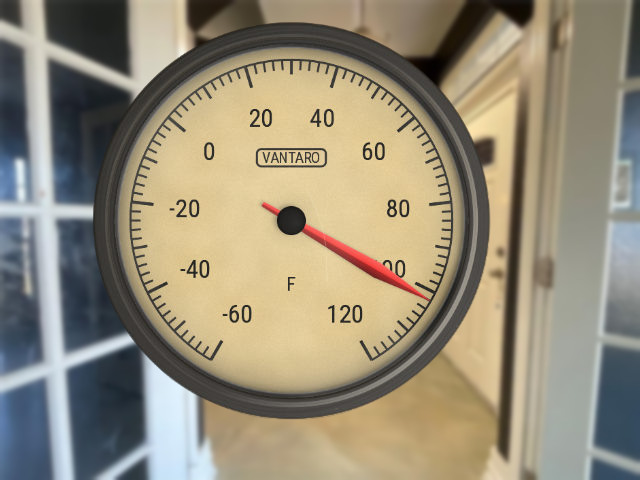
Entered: 102 °F
